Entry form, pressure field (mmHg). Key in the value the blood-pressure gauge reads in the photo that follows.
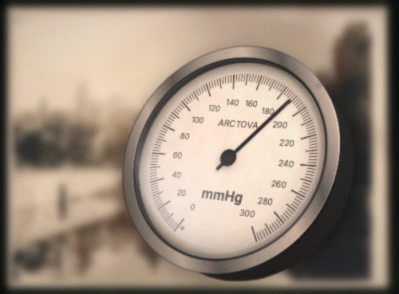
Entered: 190 mmHg
